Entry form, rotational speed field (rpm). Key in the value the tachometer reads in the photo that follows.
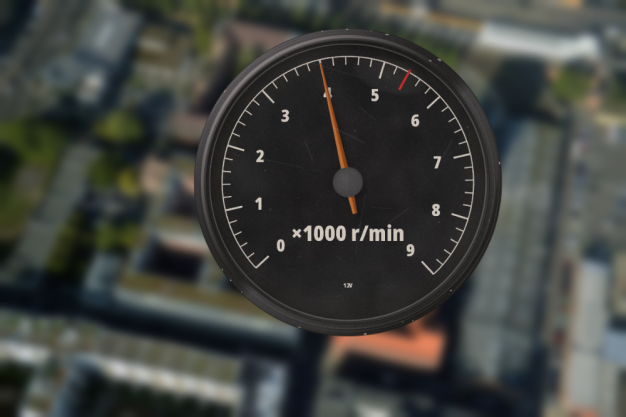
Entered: 4000 rpm
